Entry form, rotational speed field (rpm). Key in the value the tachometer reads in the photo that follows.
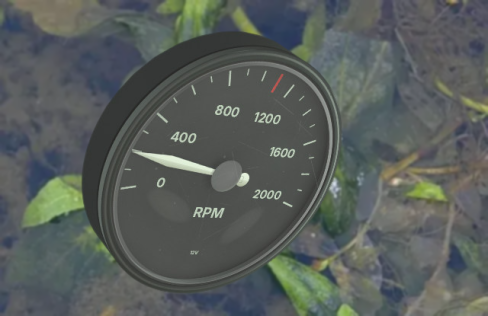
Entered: 200 rpm
